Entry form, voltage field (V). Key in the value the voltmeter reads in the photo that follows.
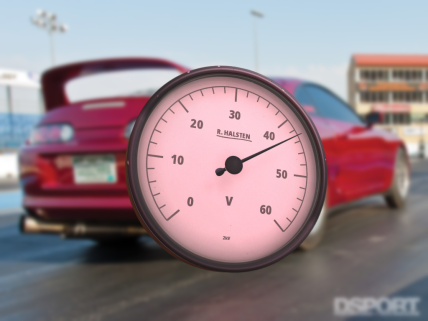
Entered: 43 V
